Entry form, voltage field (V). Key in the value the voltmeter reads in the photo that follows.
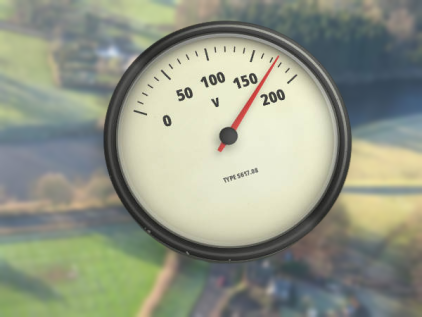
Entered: 175 V
